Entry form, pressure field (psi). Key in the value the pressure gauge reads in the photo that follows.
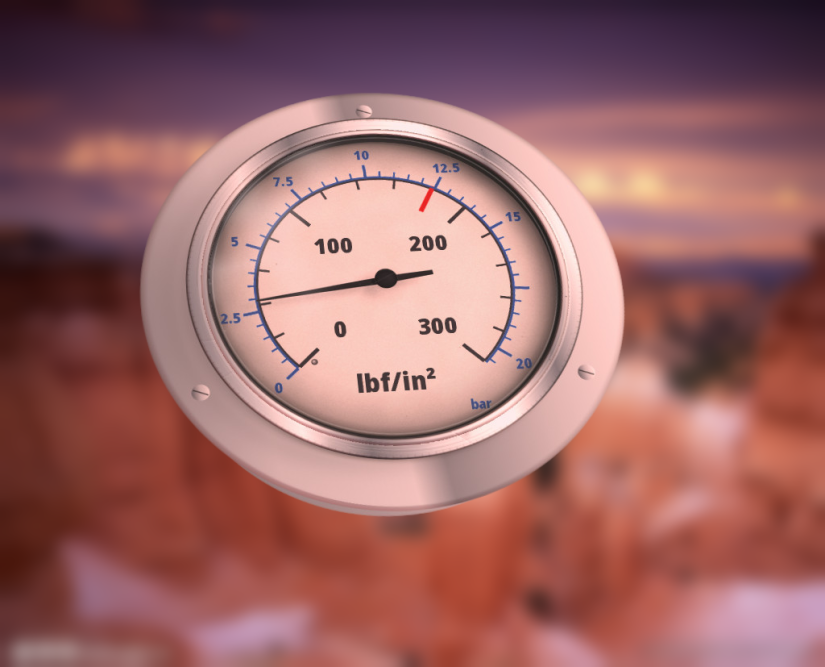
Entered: 40 psi
